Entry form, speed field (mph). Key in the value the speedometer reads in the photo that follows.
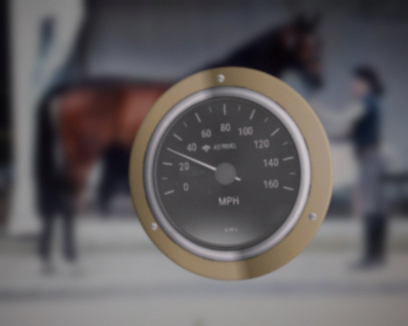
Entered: 30 mph
